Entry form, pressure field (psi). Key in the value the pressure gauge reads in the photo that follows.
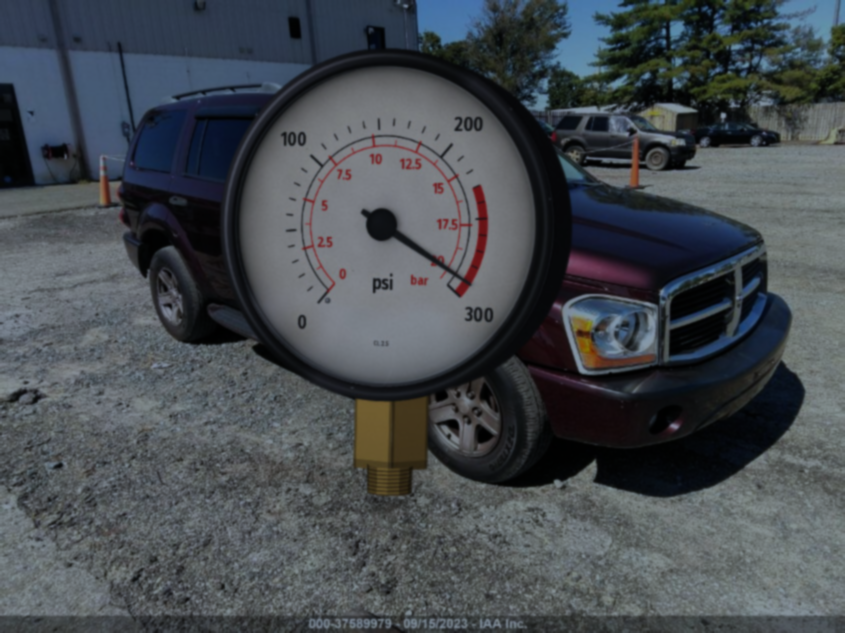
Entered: 290 psi
